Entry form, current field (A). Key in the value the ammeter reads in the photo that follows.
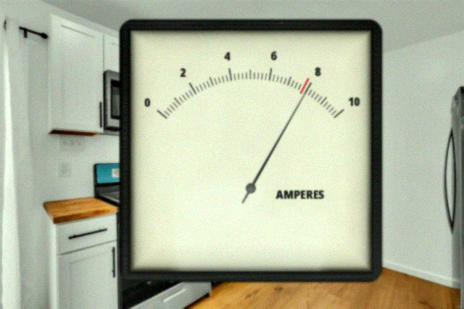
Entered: 8 A
